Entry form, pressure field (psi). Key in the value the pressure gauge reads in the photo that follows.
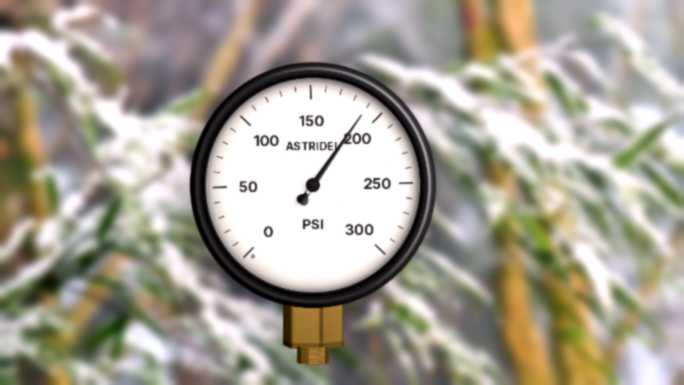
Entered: 190 psi
